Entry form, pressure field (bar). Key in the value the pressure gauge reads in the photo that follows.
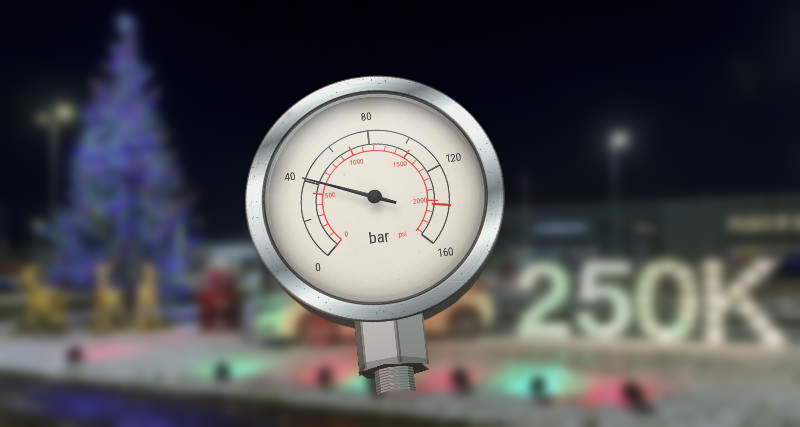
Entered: 40 bar
